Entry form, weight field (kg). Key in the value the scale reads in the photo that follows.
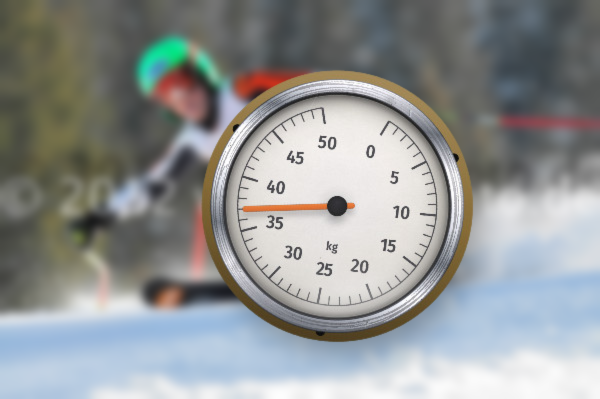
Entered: 37 kg
